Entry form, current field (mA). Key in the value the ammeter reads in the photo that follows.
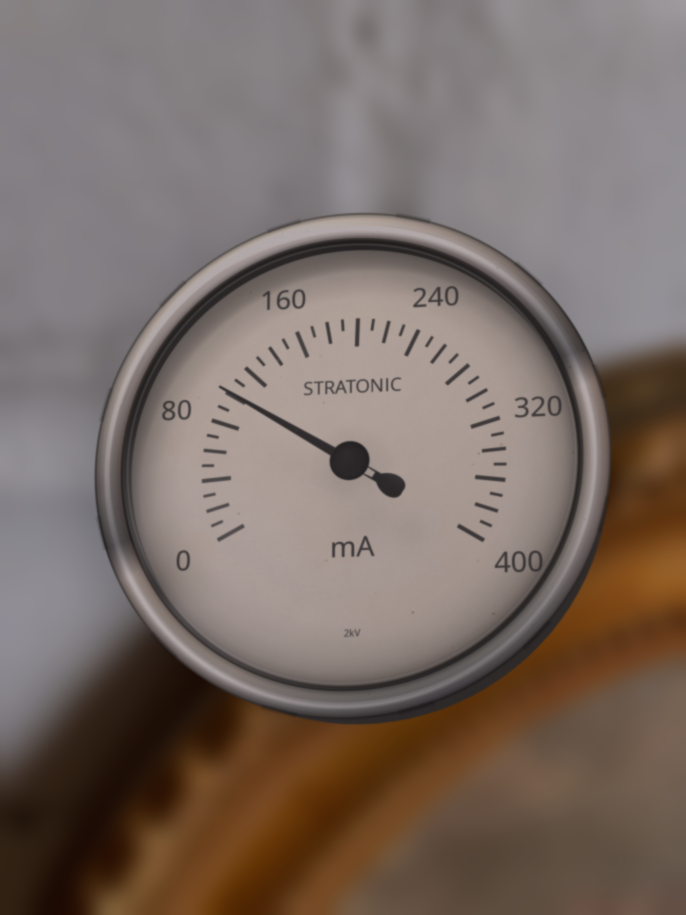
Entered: 100 mA
